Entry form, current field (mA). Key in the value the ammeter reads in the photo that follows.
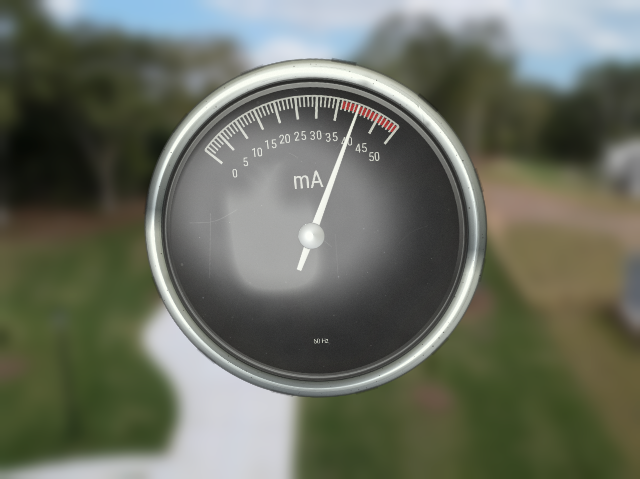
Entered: 40 mA
